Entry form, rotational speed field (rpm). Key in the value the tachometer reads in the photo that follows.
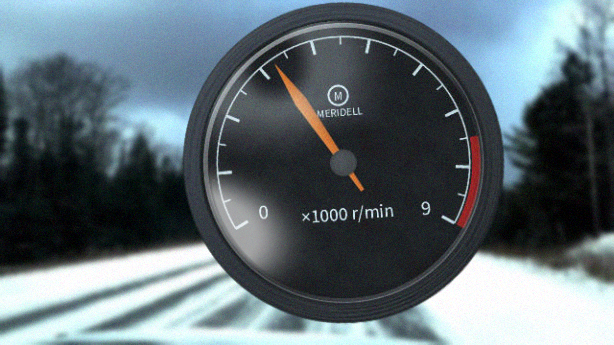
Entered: 3250 rpm
